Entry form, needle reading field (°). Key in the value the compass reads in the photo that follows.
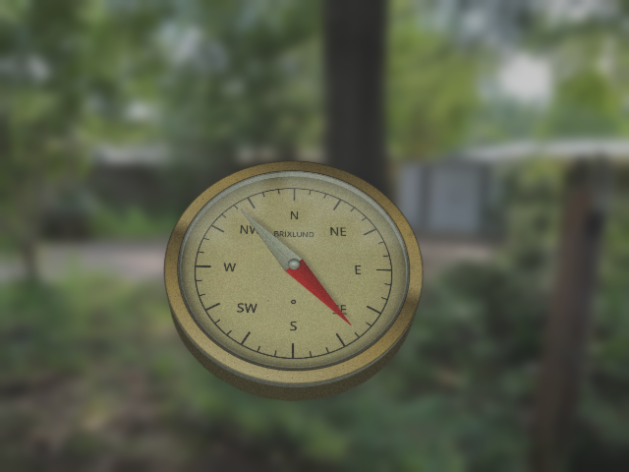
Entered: 140 °
